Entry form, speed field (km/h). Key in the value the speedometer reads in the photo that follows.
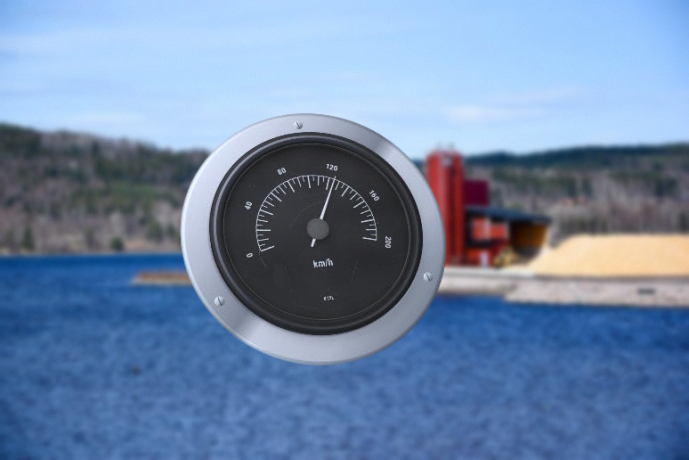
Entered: 125 km/h
